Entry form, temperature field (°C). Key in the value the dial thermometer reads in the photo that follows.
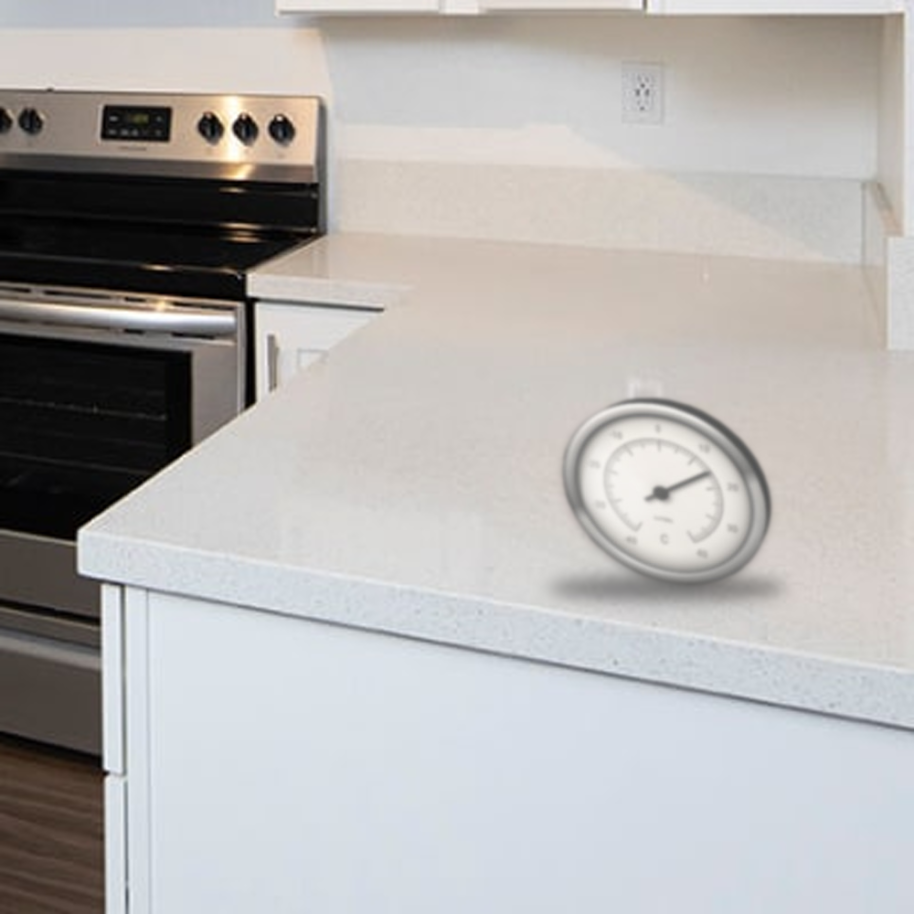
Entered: 15 °C
